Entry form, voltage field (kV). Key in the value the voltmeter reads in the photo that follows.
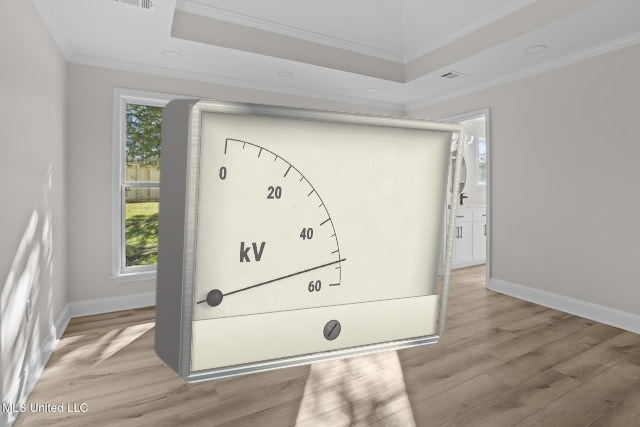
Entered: 52.5 kV
